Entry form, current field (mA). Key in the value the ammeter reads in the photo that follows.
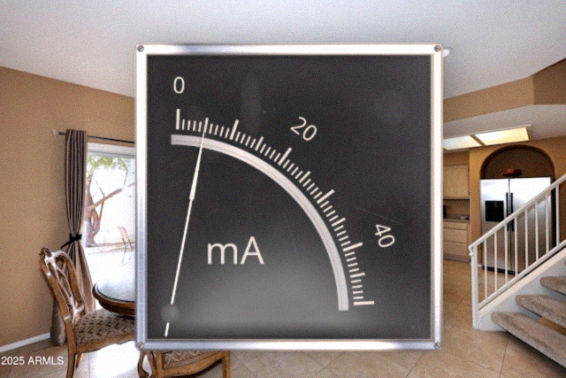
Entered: 5 mA
